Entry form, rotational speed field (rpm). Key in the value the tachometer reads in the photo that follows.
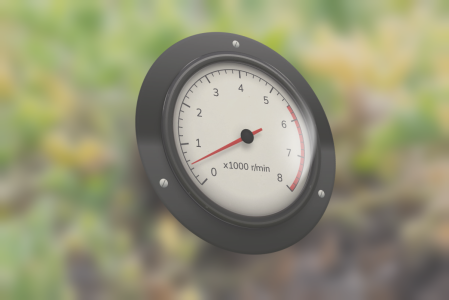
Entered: 500 rpm
